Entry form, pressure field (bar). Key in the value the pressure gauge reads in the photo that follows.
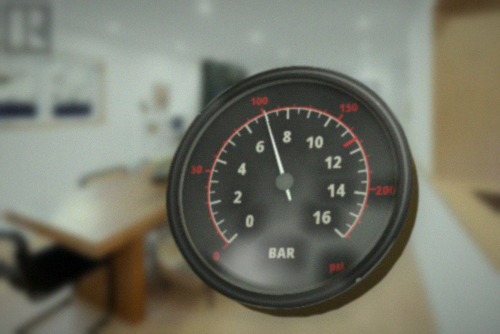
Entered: 7 bar
